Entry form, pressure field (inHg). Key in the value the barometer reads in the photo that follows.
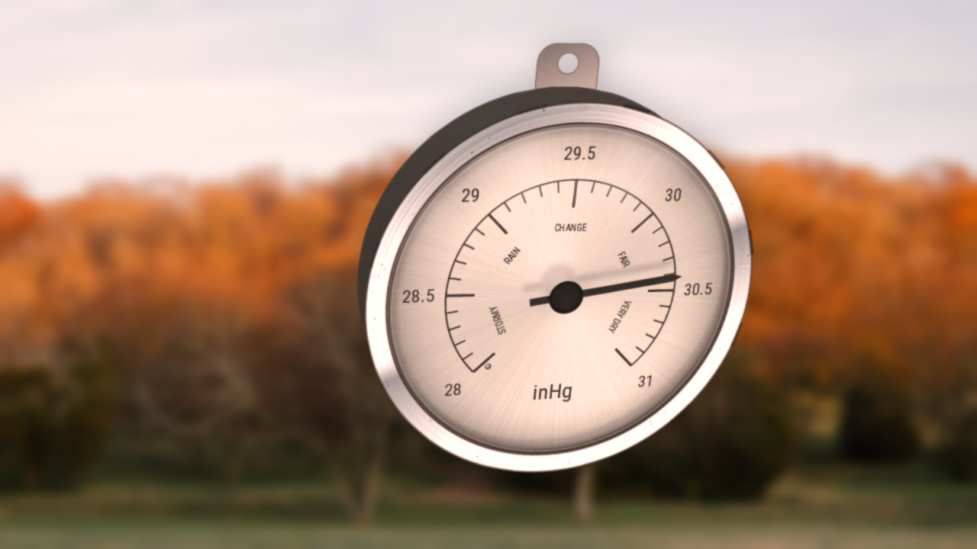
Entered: 30.4 inHg
